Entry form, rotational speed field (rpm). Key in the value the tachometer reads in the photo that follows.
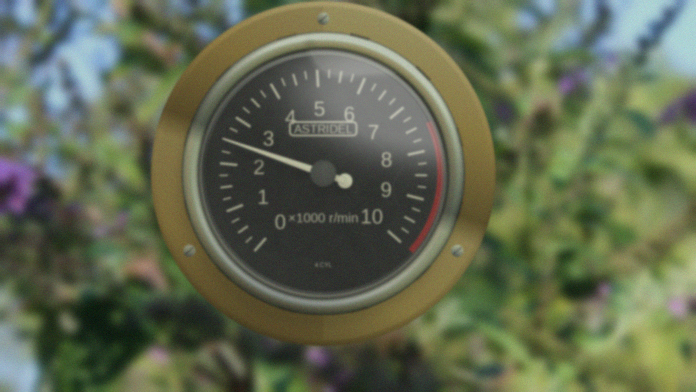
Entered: 2500 rpm
